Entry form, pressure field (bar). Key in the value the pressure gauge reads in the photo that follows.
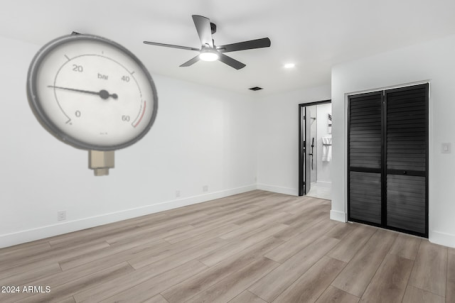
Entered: 10 bar
